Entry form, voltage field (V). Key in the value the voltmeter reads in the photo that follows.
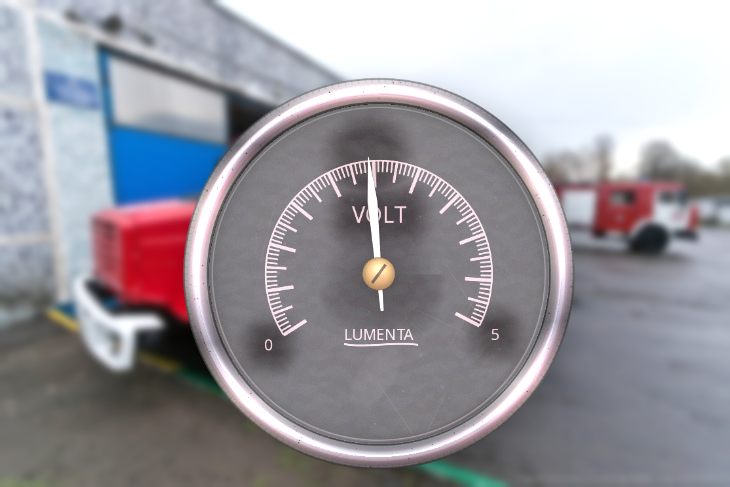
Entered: 2.45 V
